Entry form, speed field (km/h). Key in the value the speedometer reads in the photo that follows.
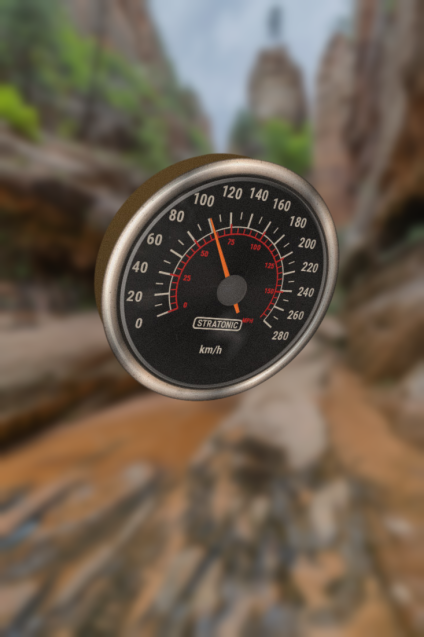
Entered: 100 km/h
